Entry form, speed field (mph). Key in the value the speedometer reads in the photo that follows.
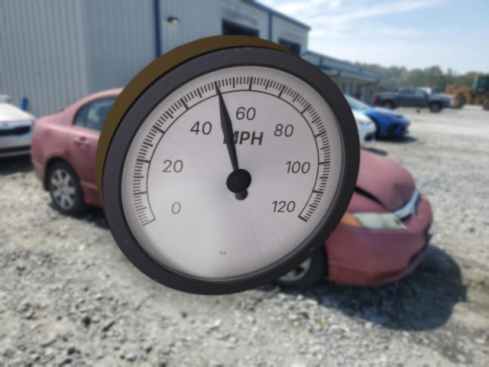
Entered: 50 mph
